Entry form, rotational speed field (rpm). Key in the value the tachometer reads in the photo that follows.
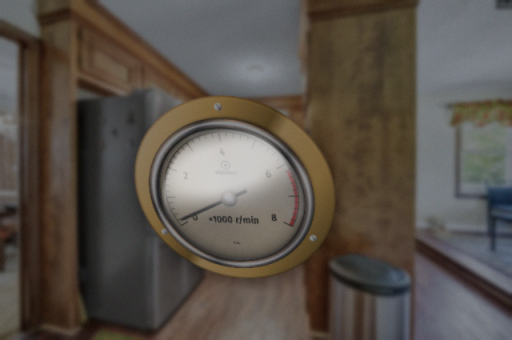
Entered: 200 rpm
